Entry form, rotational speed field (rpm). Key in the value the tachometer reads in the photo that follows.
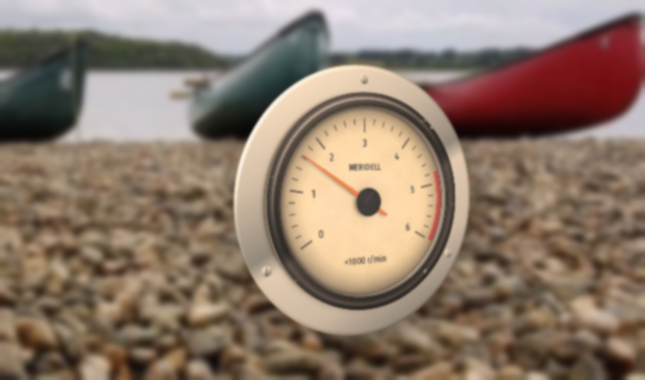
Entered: 1600 rpm
